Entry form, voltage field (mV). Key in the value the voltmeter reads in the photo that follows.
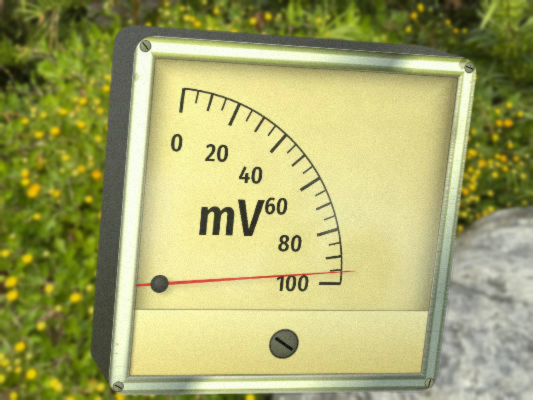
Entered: 95 mV
